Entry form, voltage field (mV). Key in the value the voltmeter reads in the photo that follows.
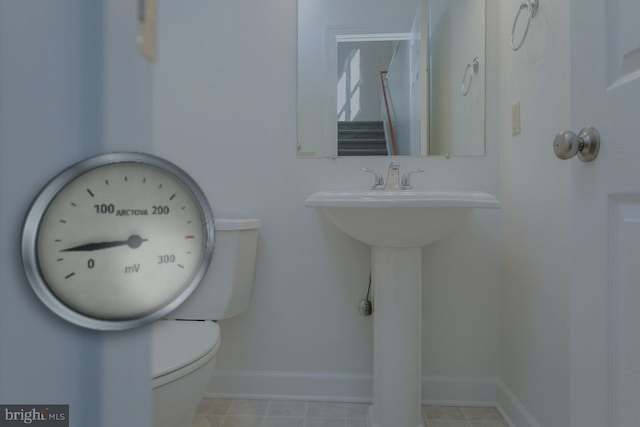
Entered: 30 mV
